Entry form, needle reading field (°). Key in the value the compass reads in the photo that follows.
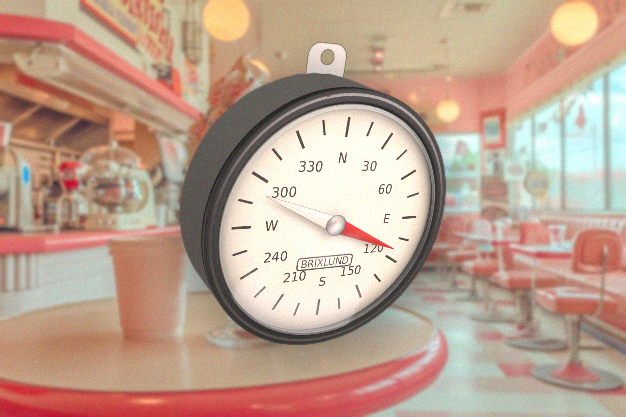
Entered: 112.5 °
